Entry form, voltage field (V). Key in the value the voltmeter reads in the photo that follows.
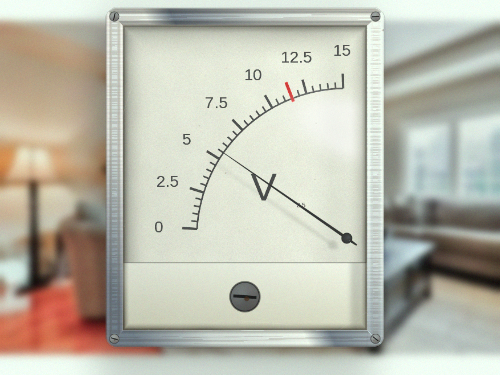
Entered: 5.5 V
